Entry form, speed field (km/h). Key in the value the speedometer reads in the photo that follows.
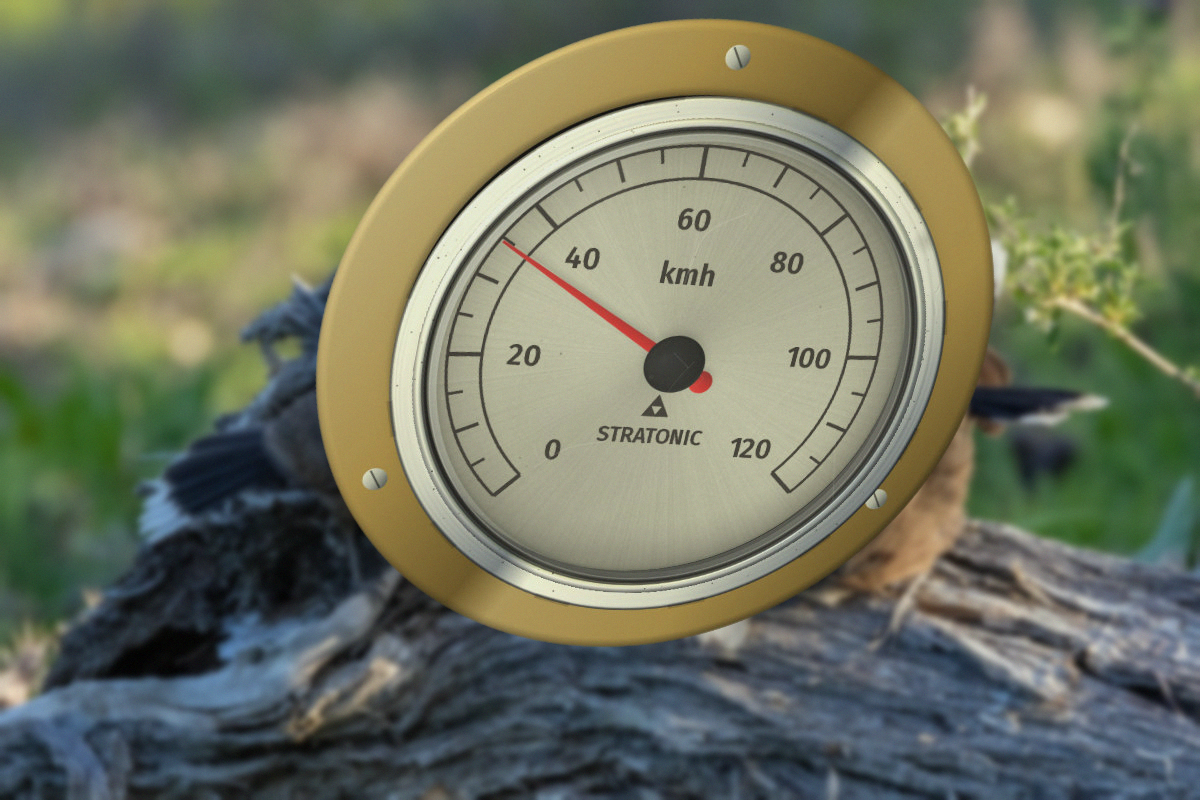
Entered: 35 km/h
